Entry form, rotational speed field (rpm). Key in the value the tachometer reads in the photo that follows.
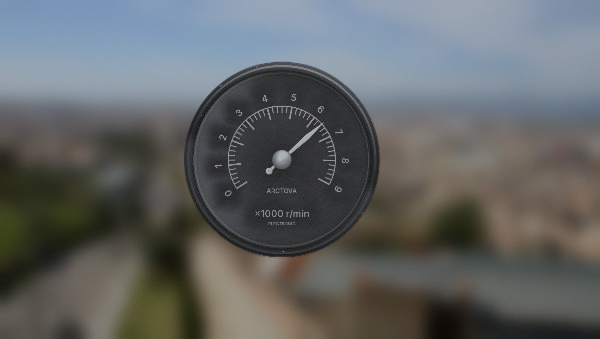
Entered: 6400 rpm
